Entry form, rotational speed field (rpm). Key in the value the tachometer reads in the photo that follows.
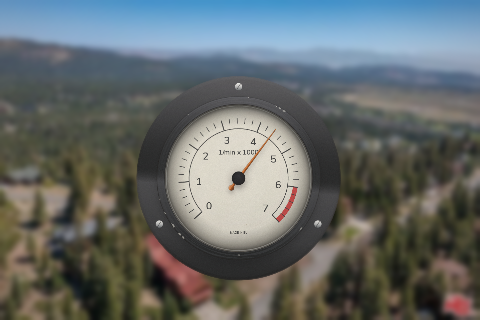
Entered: 4400 rpm
